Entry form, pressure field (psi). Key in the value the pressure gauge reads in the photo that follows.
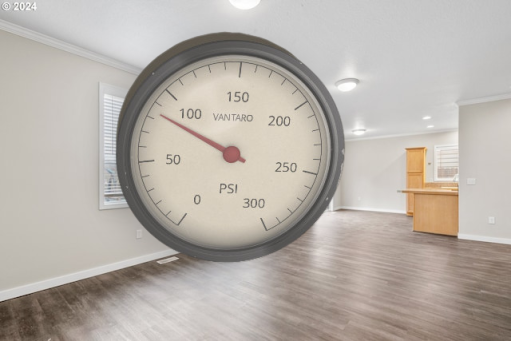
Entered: 85 psi
